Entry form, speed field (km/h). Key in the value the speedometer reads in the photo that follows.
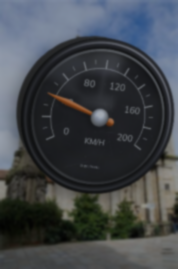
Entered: 40 km/h
